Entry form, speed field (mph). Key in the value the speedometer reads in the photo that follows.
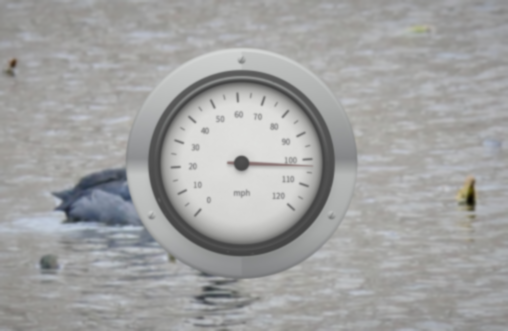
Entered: 102.5 mph
